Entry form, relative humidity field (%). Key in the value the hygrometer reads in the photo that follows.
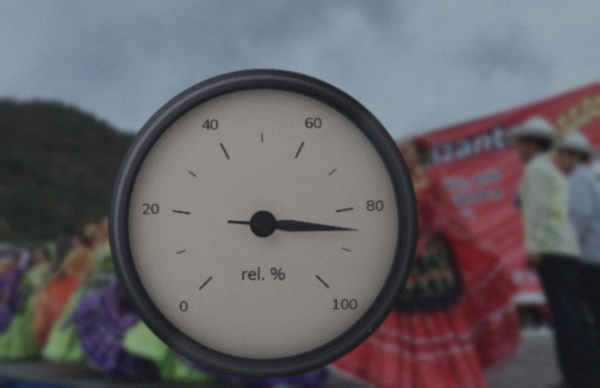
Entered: 85 %
